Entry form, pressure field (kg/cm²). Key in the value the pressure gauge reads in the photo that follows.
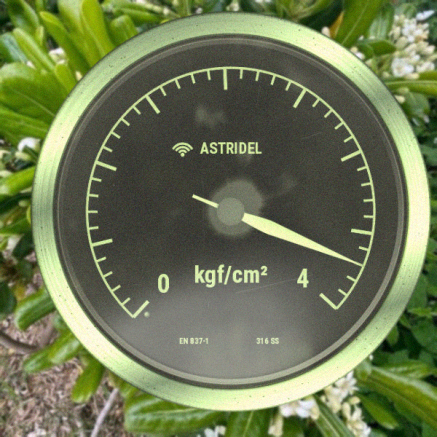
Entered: 3.7 kg/cm²
